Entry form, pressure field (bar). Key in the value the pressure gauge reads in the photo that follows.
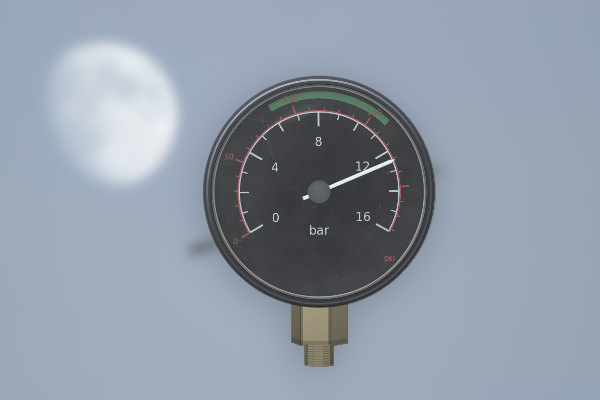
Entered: 12.5 bar
